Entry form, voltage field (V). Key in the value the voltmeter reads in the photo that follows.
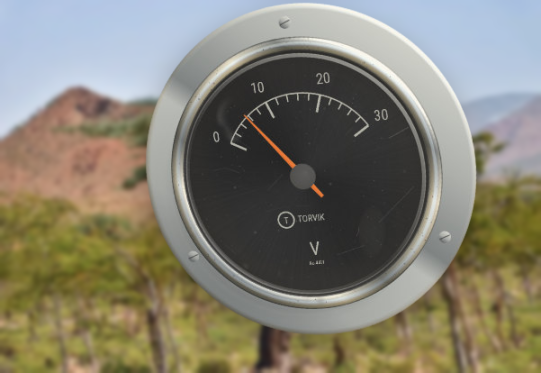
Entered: 6 V
